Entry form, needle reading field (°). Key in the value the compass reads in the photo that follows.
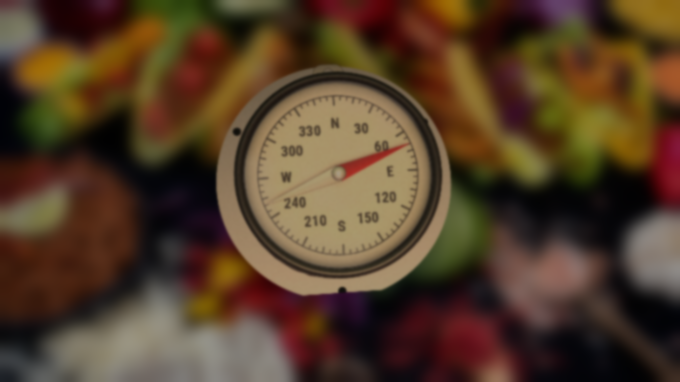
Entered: 70 °
